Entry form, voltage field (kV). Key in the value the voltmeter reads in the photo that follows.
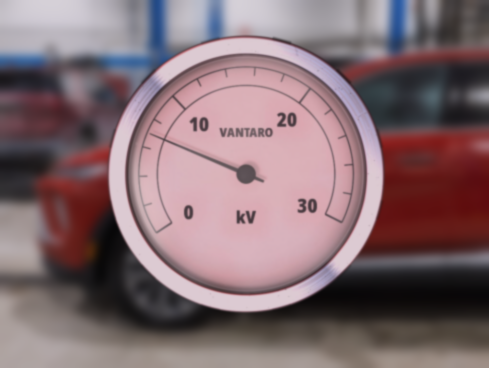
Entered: 7 kV
